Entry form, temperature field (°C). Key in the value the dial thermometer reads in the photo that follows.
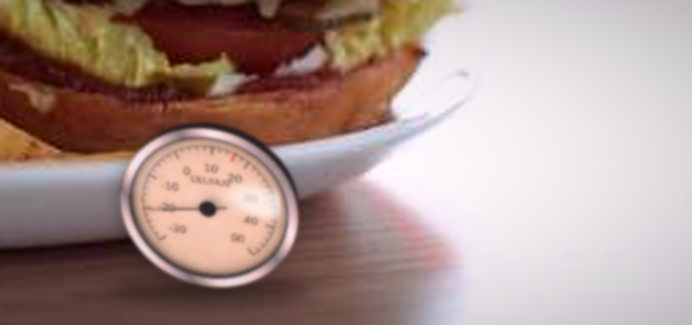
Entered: -20 °C
